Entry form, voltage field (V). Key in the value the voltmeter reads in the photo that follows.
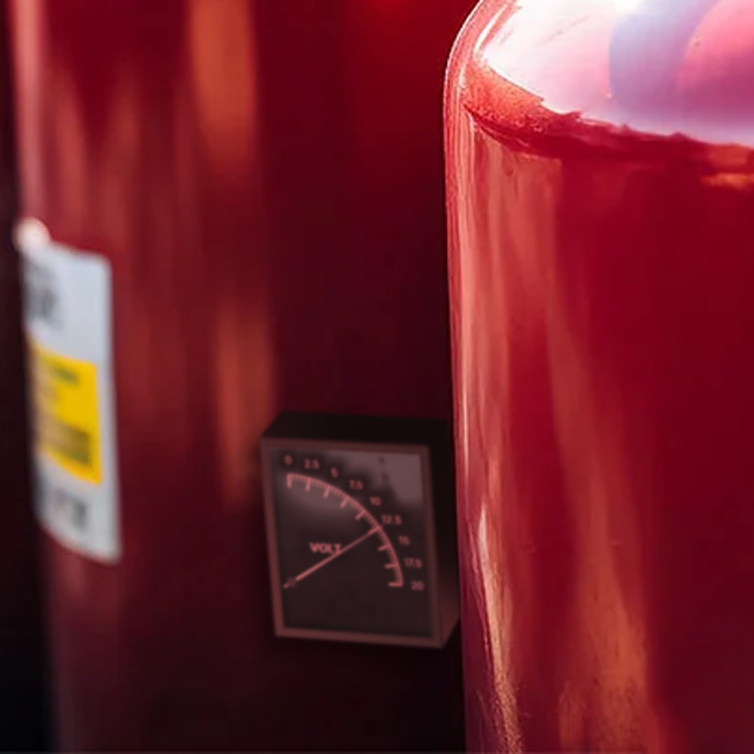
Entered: 12.5 V
